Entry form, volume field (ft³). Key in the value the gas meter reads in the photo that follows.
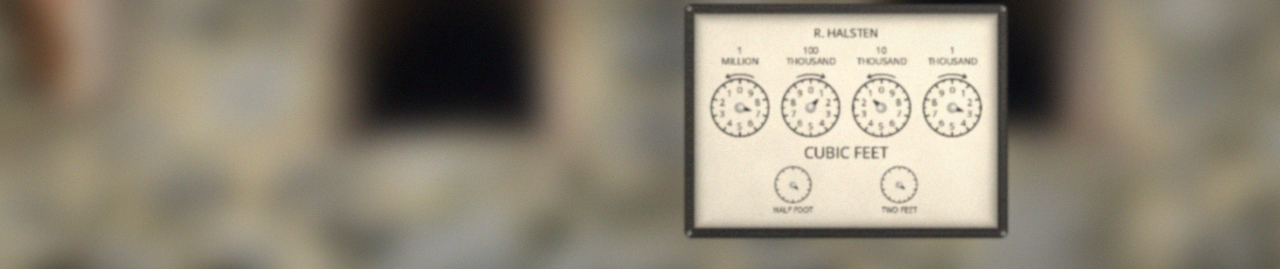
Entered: 711300 ft³
